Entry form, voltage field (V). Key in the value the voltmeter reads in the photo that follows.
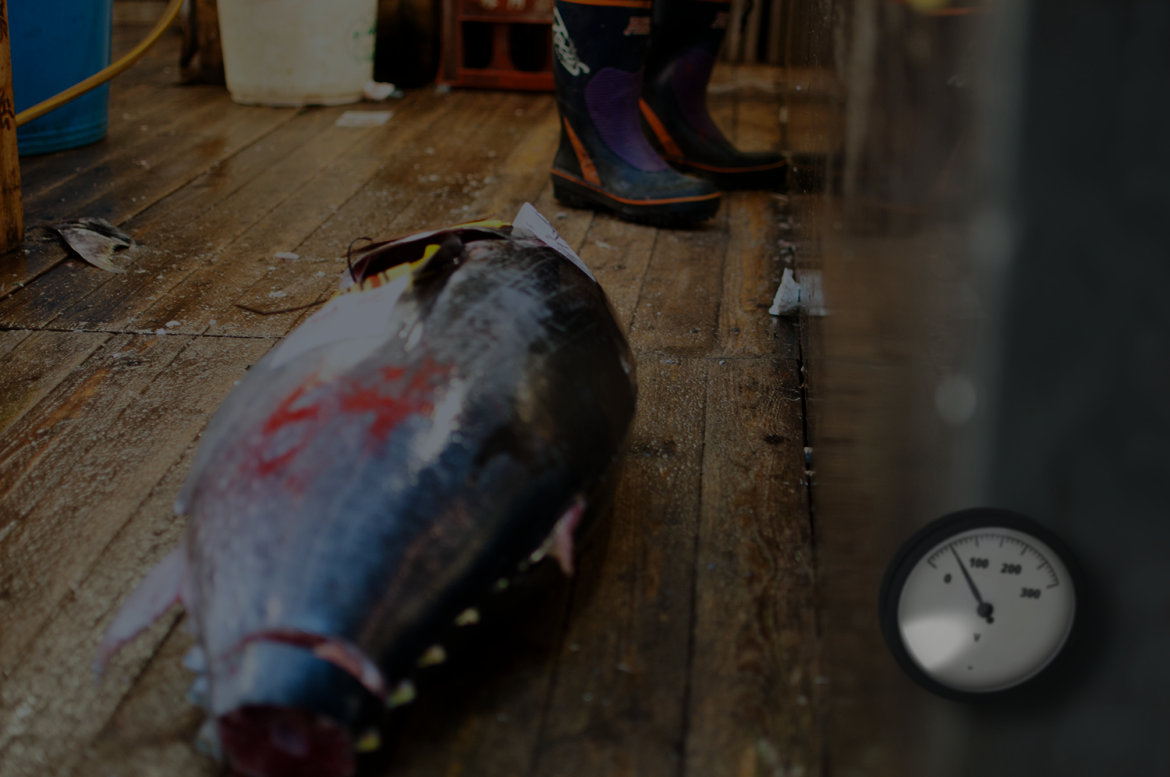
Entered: 50 V
